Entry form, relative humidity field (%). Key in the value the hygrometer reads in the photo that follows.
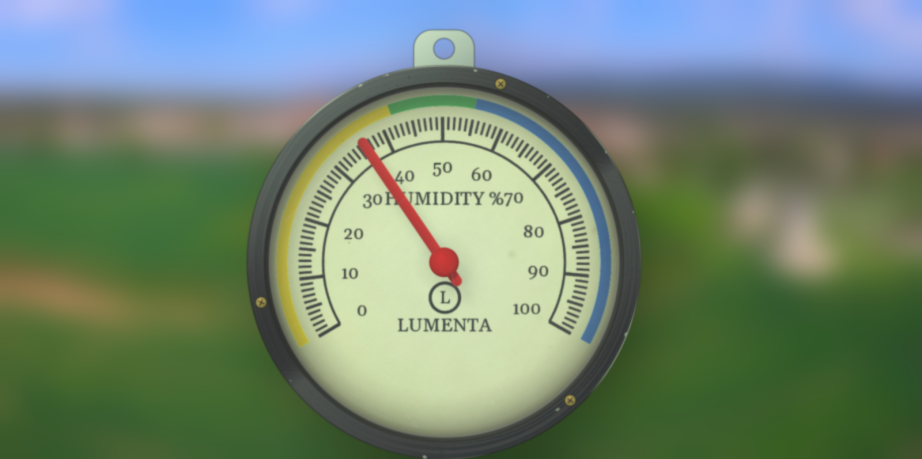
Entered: 36 %
